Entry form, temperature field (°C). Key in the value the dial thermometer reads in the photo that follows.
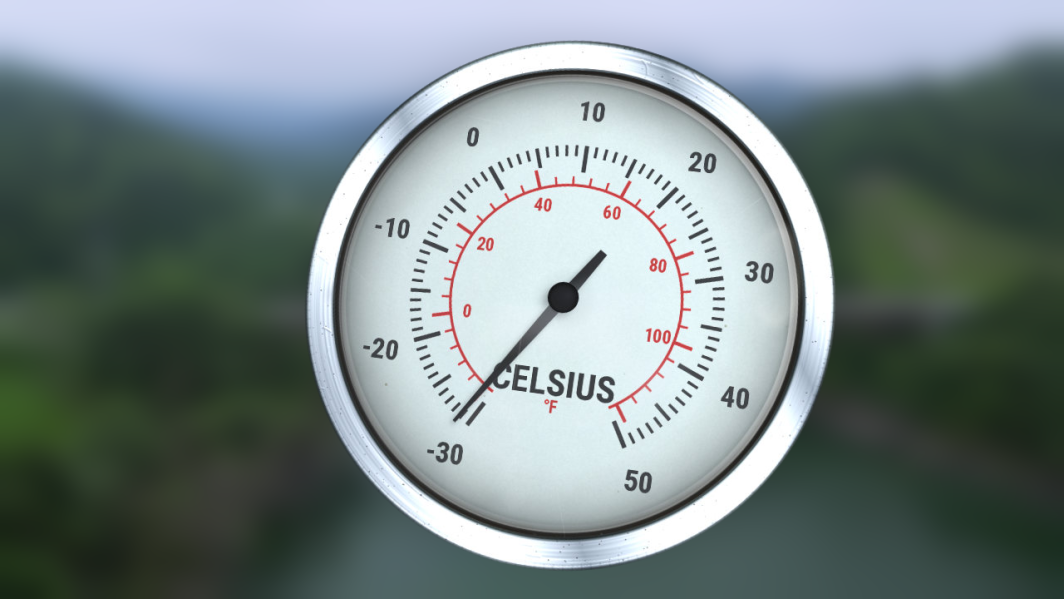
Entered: -29 °C
